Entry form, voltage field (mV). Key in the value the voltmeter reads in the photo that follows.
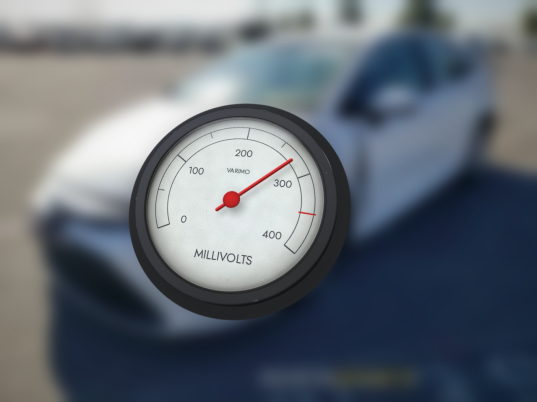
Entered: 275 mV
